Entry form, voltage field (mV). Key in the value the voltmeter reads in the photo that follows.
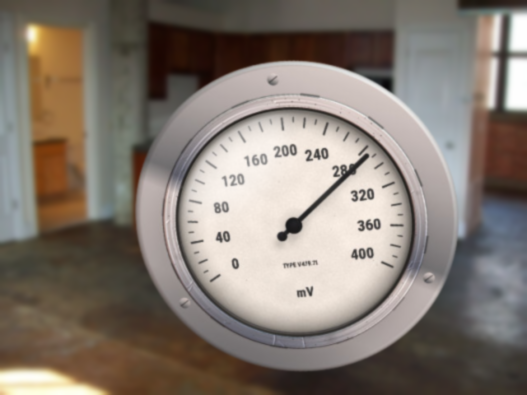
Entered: 285 mV
